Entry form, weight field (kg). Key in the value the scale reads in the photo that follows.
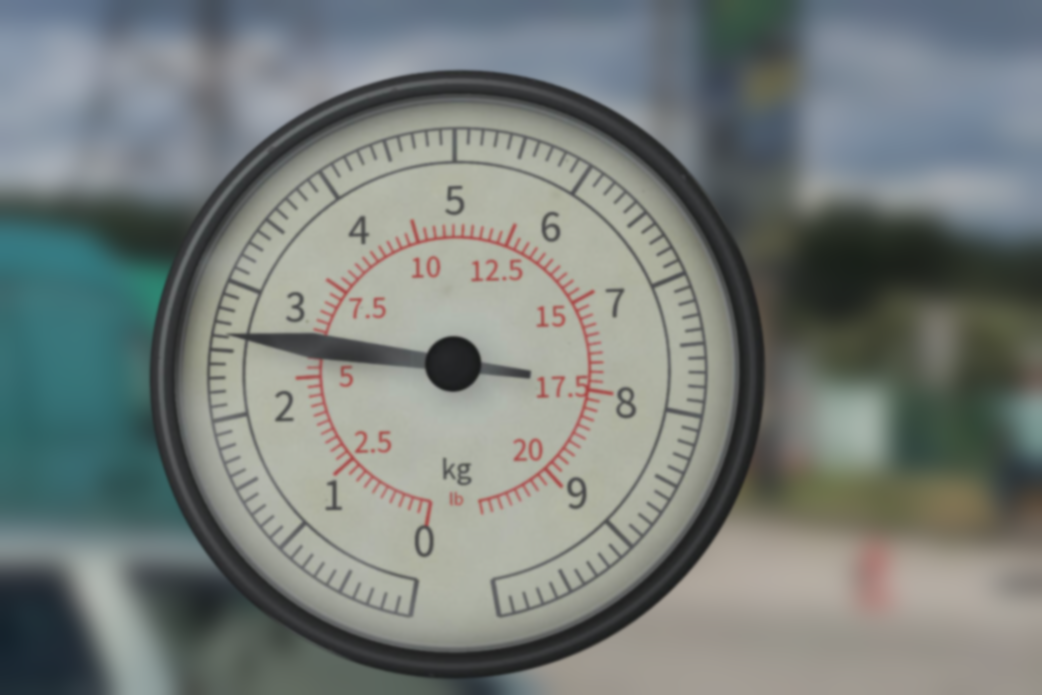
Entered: 2.6 kg
